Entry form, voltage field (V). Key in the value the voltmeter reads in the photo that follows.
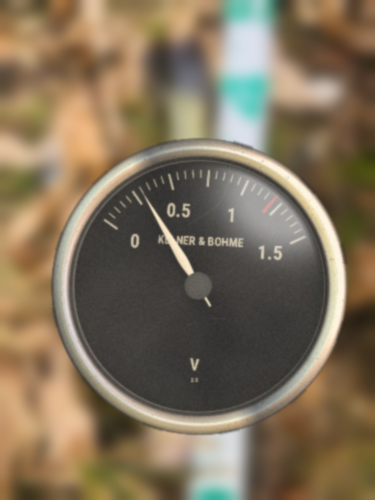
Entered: 0.3 V
